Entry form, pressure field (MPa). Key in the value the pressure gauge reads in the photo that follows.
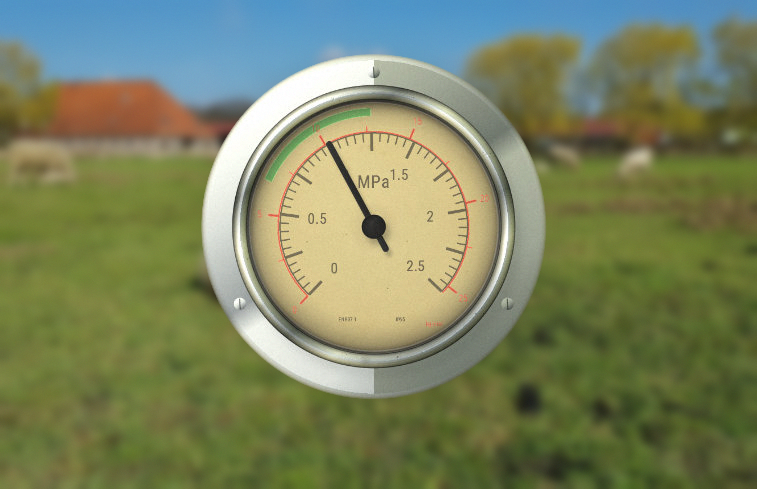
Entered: 1 MPa
